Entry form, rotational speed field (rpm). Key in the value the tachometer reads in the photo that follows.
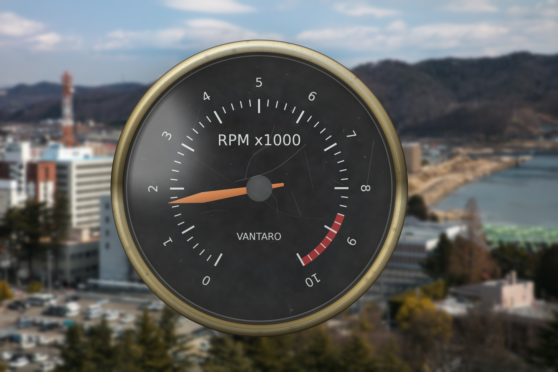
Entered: 1700 rpm
